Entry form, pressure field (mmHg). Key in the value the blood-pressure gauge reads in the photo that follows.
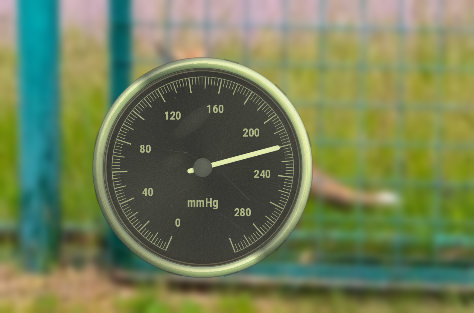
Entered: 220 mmHg
